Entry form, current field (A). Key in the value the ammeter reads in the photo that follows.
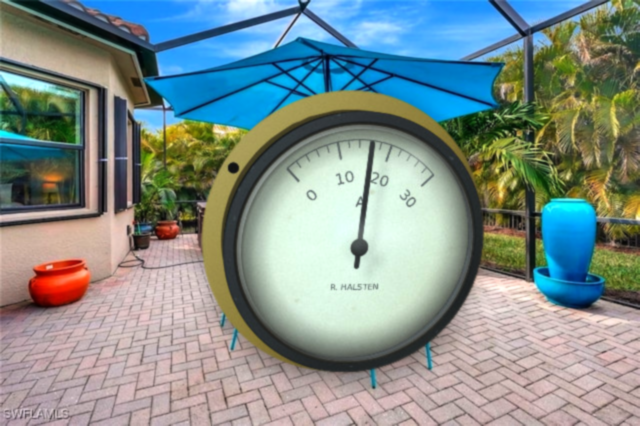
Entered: 16 A
